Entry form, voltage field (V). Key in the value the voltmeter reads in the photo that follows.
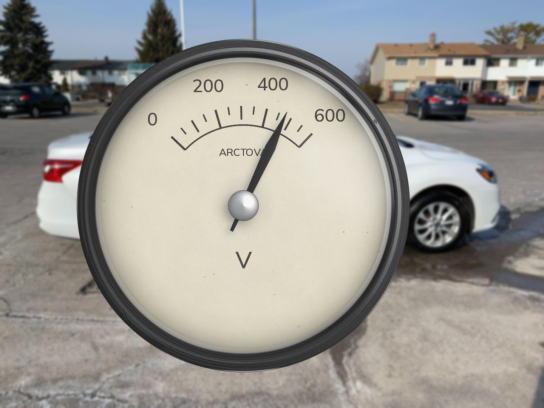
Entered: 475 V
